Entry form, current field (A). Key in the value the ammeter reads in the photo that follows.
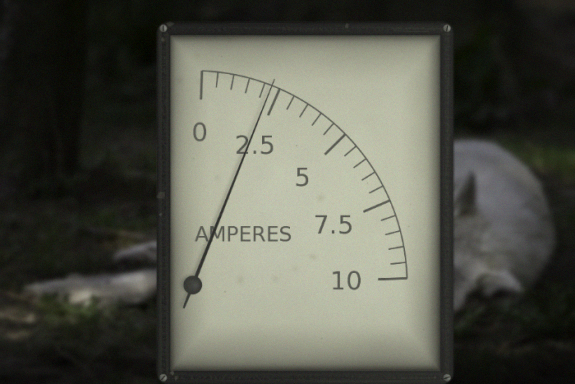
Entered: 2.25 A
